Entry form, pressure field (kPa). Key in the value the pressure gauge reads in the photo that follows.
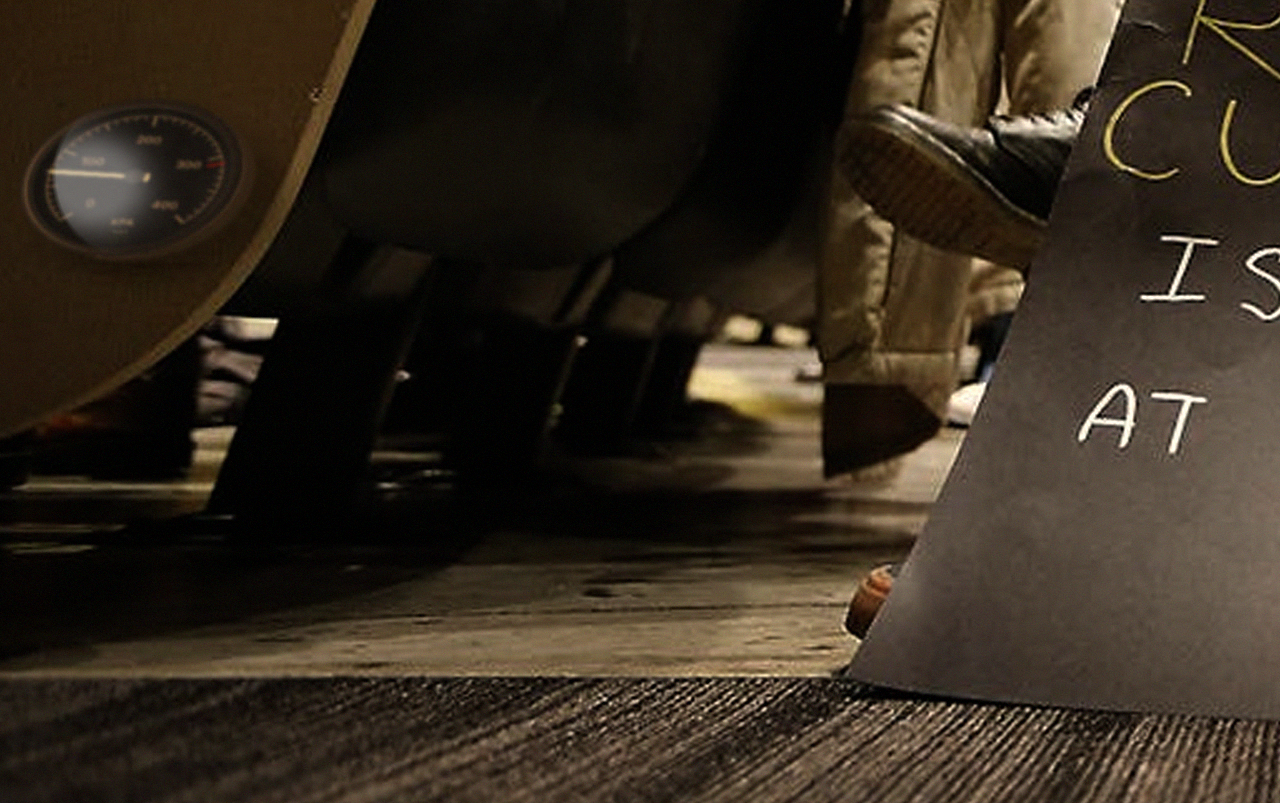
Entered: 70 kPa
